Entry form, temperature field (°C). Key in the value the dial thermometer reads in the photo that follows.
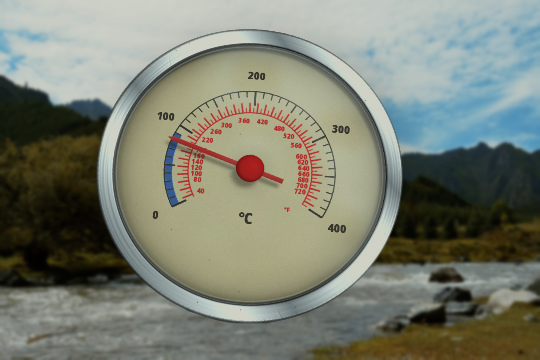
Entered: 80 °C
